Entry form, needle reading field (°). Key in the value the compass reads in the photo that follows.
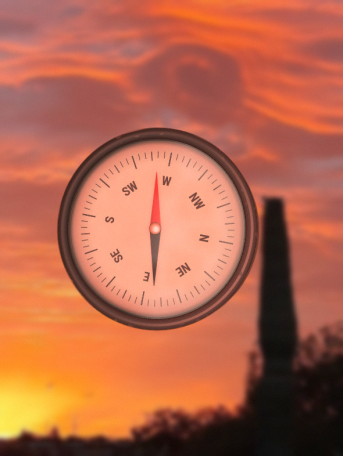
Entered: 260 °
